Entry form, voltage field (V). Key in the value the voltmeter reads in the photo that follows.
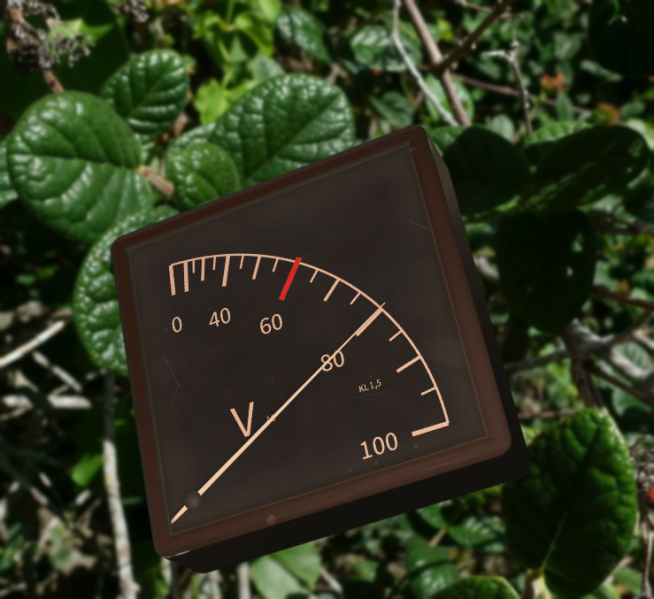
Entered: 80 V
